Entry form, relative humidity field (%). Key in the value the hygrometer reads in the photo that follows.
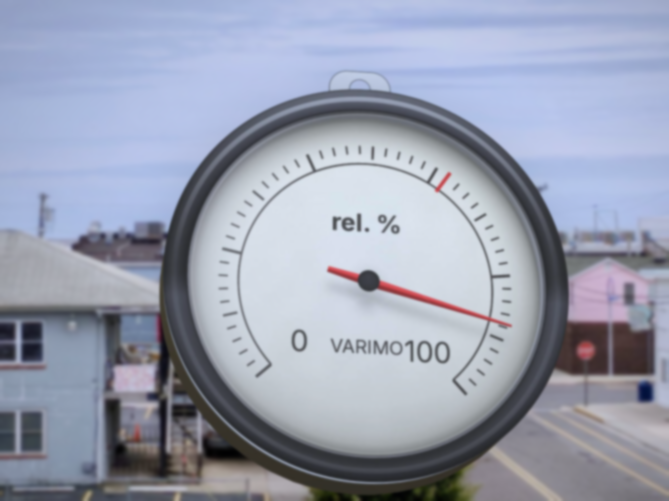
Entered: 88 %
